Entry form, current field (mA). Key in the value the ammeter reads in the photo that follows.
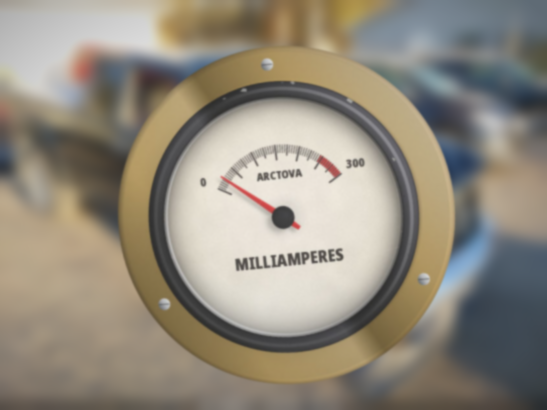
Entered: 25 mA
